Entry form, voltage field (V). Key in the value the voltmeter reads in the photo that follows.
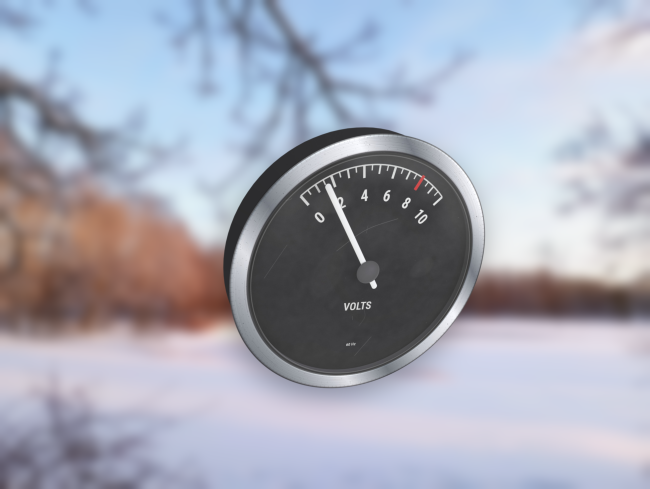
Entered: 1.5 V
